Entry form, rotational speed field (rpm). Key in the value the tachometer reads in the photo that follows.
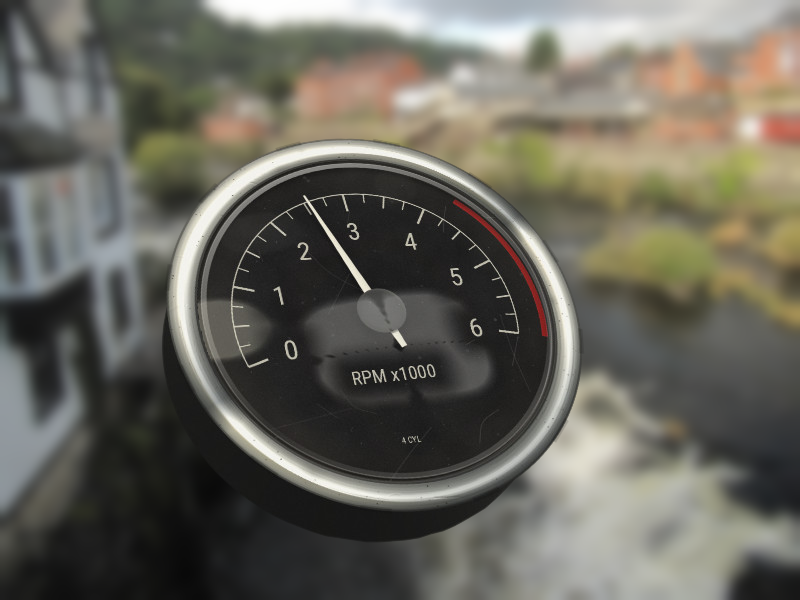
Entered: 2500 rpm
